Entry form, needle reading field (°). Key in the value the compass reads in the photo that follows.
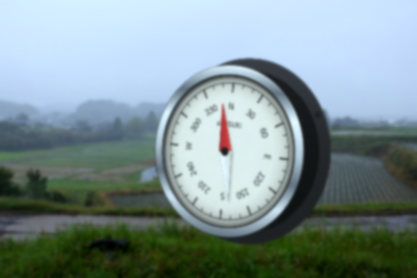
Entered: 350 °
